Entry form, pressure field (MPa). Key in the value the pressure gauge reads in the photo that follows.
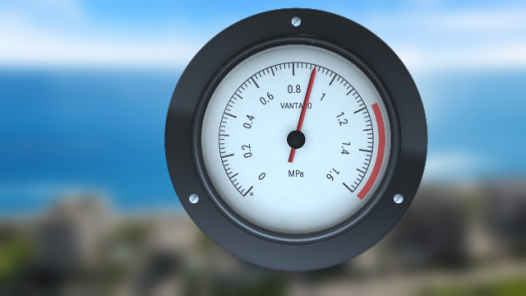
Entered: 0.9 MPa
